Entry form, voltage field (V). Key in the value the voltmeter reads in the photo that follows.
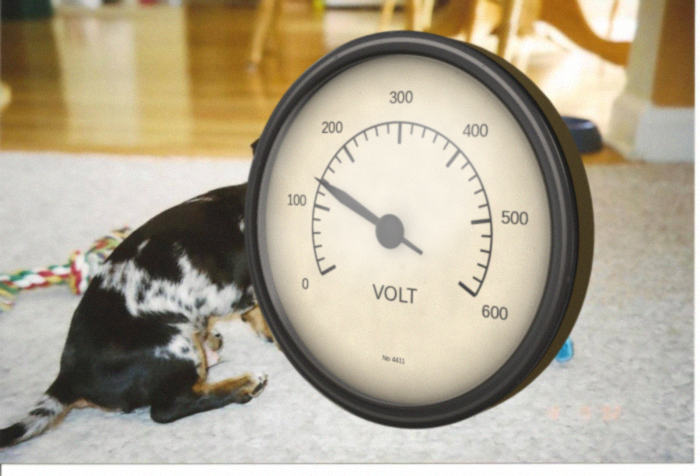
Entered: 140 V
